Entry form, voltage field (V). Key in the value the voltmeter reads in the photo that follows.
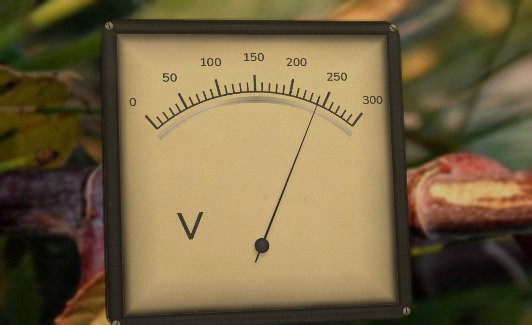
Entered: 240 V
